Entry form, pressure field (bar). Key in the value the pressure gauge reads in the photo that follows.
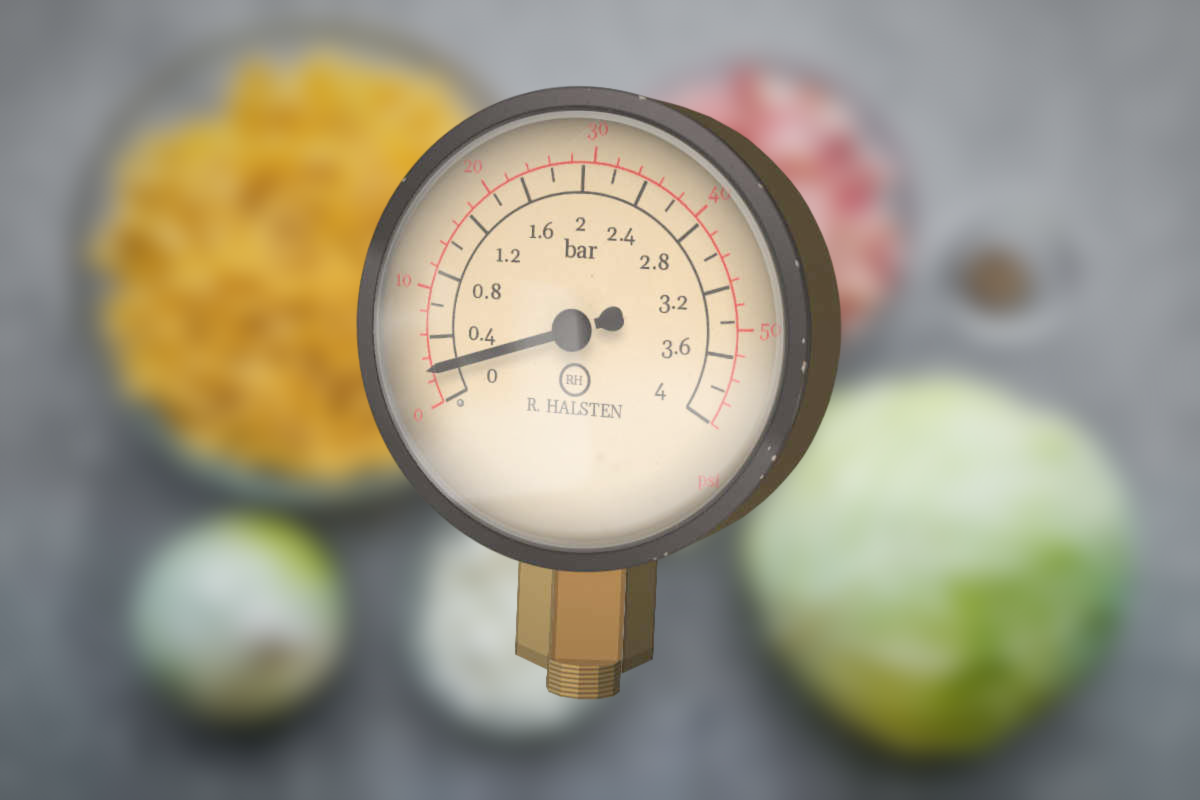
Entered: 0.2 bar
